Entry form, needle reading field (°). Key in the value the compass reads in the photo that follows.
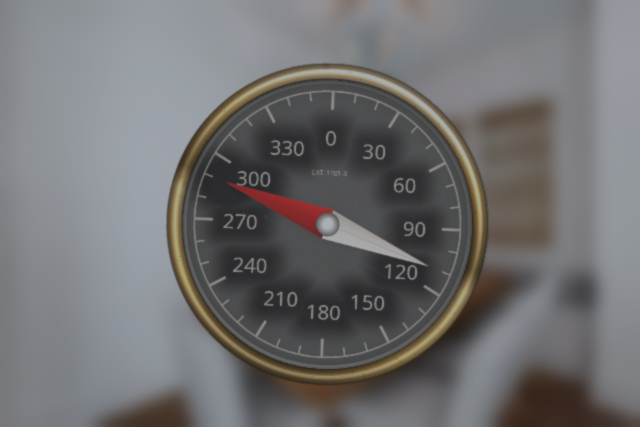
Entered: 290 °
